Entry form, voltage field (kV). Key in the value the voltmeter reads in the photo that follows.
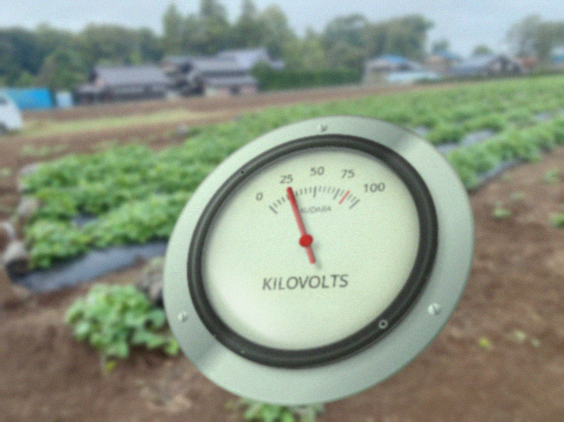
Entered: 25 kV
